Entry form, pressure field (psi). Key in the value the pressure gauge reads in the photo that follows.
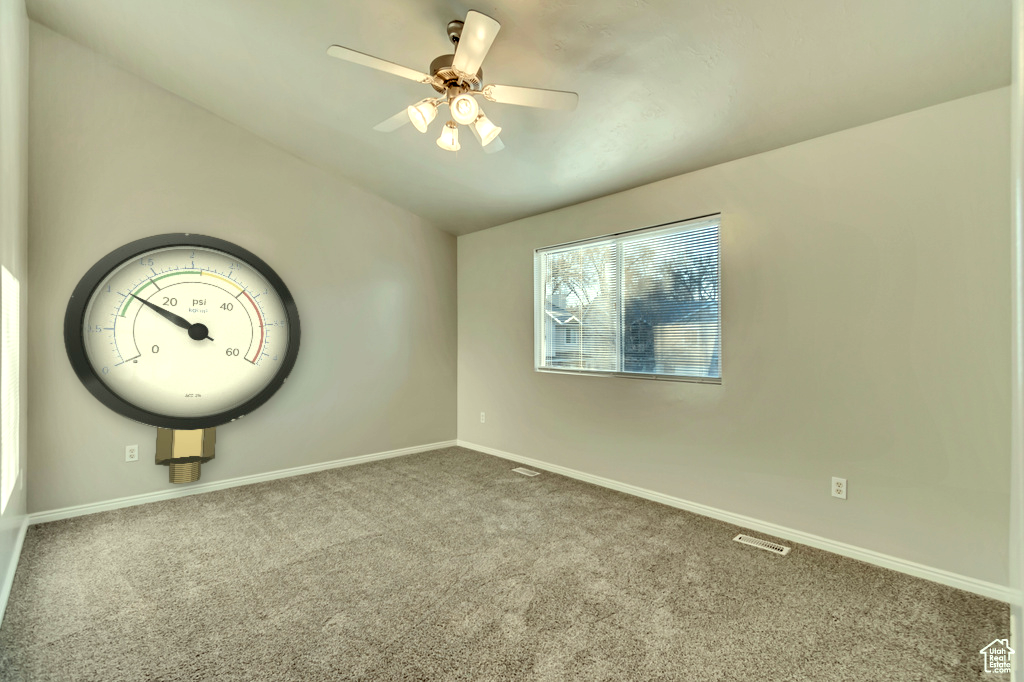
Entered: 15 psi
